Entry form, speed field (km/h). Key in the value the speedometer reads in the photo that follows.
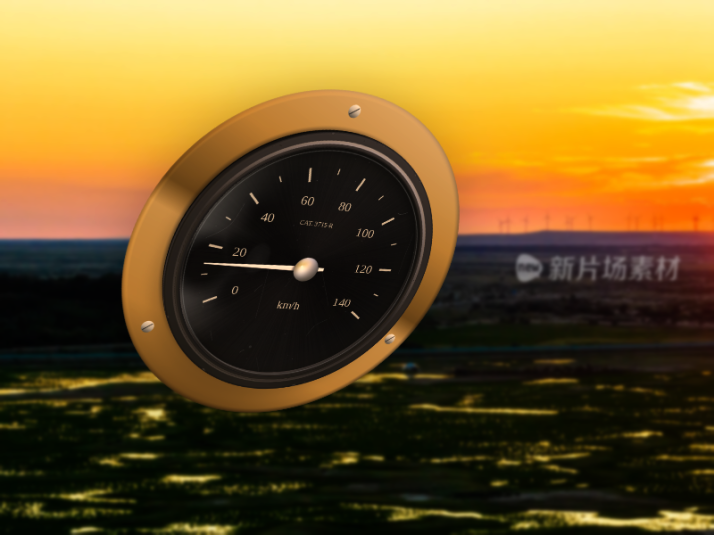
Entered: 15 km/h
